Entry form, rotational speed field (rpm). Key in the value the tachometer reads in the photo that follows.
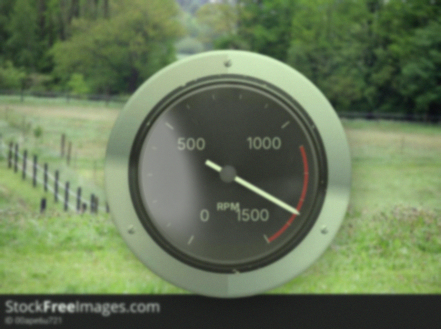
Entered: 1350 rpm
